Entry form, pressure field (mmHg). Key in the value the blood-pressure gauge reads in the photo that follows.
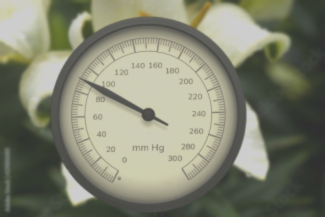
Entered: 90 mmHg
